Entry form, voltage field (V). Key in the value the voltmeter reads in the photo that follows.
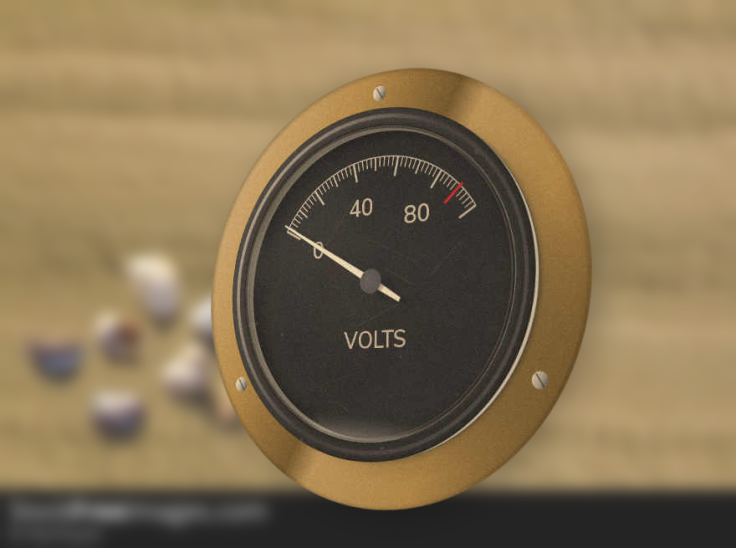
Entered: 2 V
